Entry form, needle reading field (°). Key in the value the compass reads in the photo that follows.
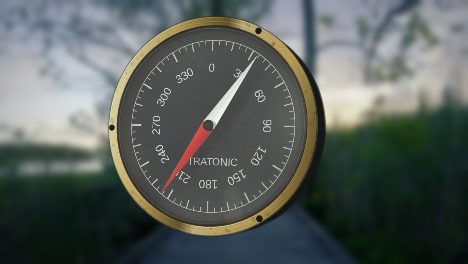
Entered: 215 °
